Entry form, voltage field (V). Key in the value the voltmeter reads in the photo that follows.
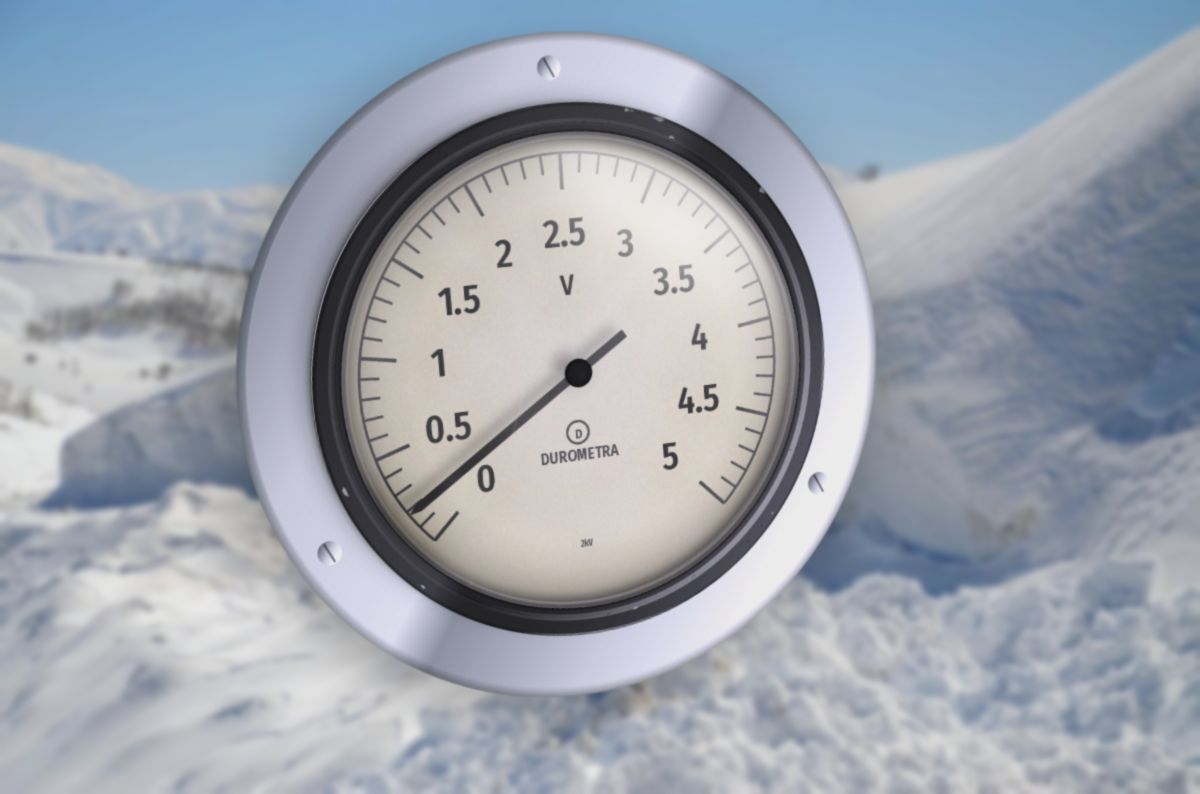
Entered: 0.2 V
